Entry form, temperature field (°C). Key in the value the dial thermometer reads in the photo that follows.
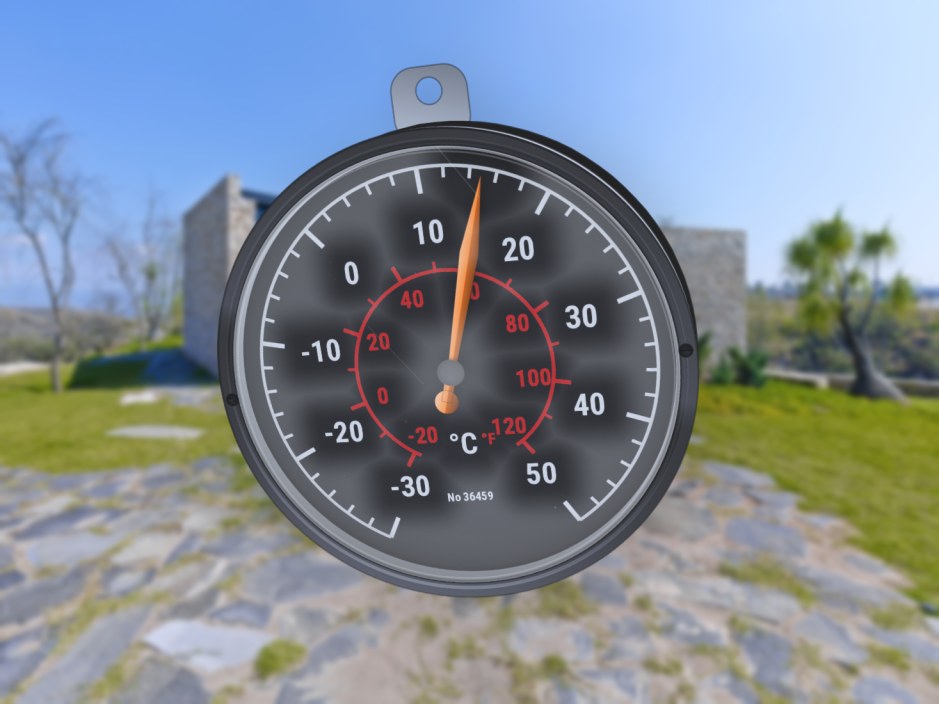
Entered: 15 °C
